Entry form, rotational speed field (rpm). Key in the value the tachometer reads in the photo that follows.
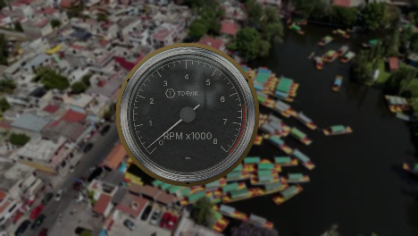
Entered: 200 rpm
